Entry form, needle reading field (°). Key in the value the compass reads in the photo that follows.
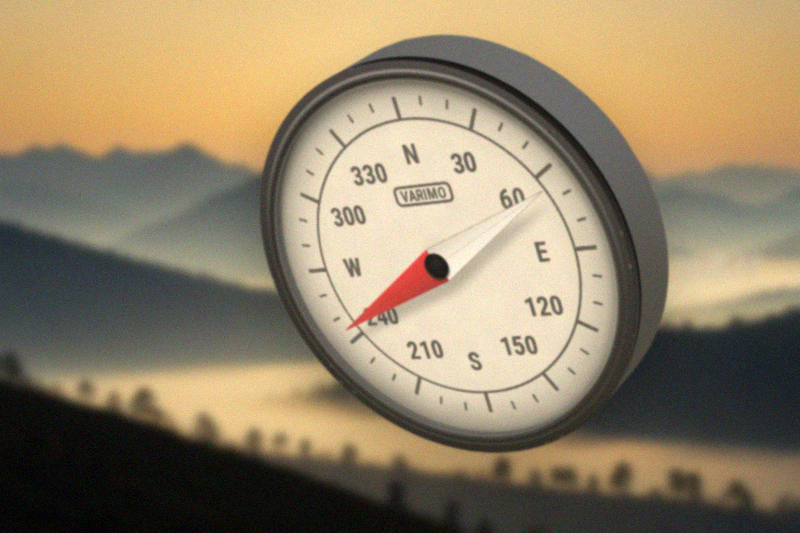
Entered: 245 °
